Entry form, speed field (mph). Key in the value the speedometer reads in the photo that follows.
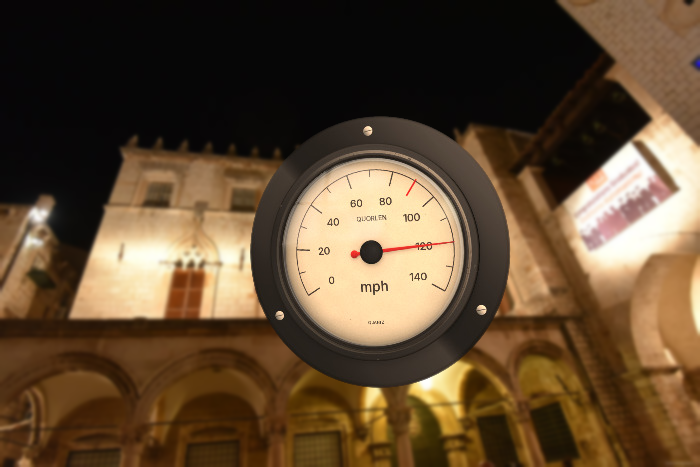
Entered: 120 mph
